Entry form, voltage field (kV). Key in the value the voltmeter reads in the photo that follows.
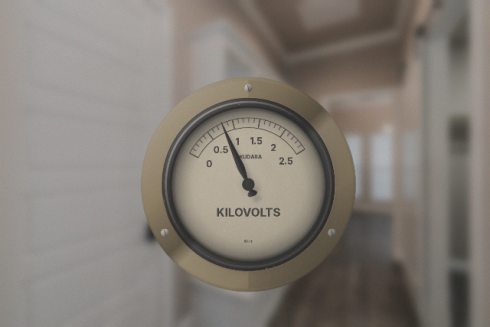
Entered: 0.8 kV
